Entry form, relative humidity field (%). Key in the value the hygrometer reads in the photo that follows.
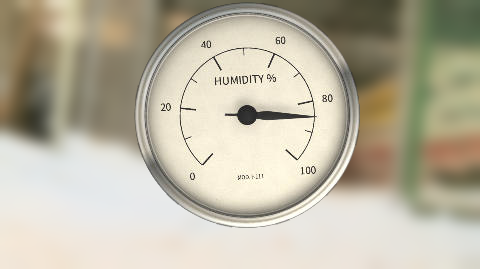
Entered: 85 %
